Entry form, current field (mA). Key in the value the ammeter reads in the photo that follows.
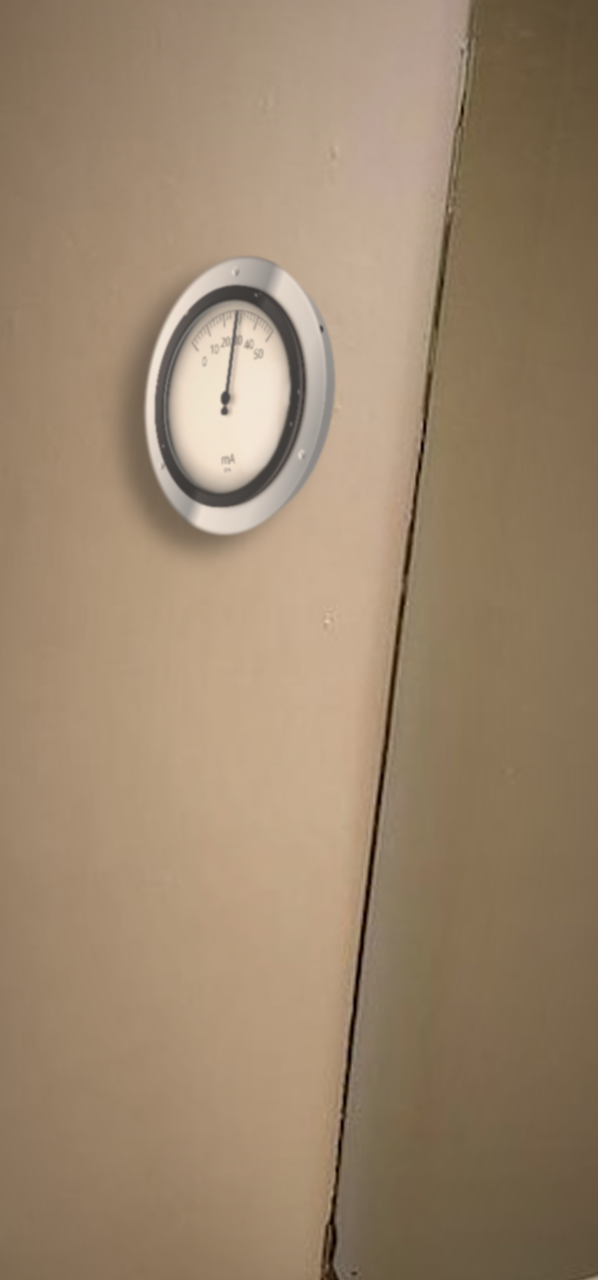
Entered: 30 mA
